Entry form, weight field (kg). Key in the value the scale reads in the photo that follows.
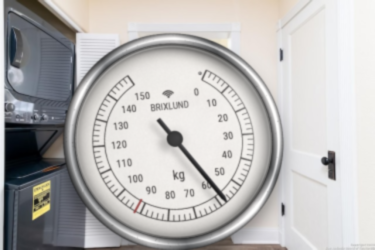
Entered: 58 kg
